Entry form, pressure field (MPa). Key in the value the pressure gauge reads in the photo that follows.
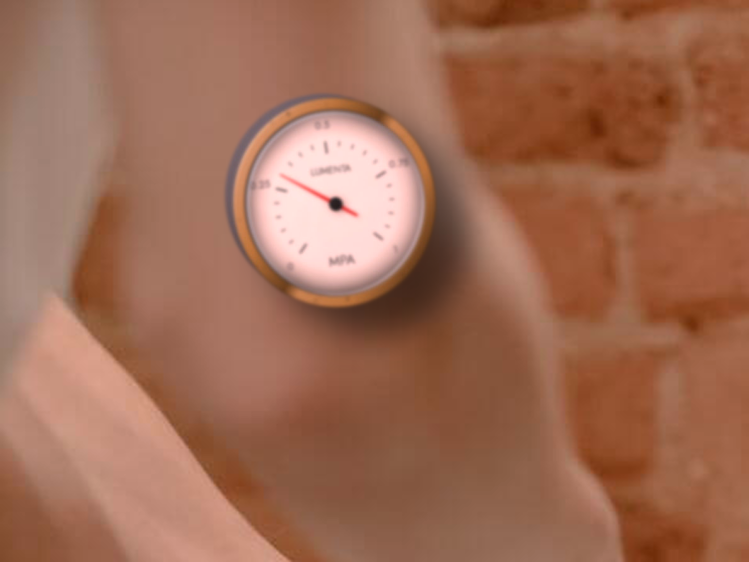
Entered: 0.3 MPa
